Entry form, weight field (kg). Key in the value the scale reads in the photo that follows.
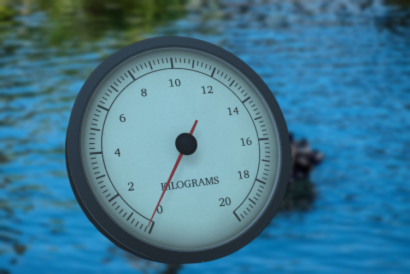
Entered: 0.2 kg
